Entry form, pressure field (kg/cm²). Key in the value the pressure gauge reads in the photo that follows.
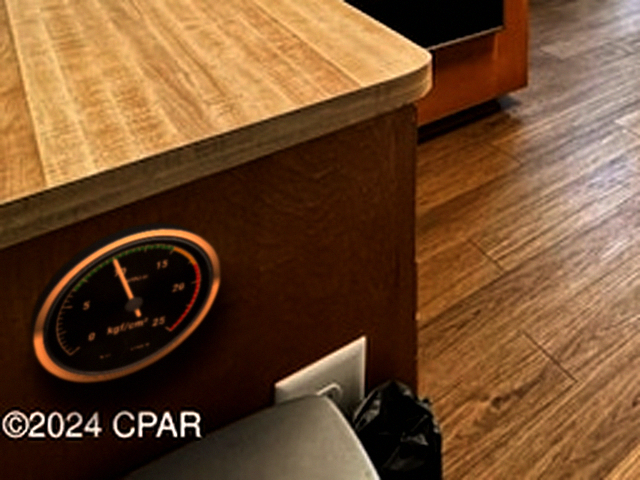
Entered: 10 kg/cm²
